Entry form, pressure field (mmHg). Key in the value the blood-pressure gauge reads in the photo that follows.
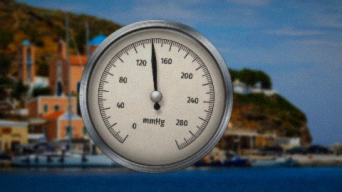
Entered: 140 mmHg
